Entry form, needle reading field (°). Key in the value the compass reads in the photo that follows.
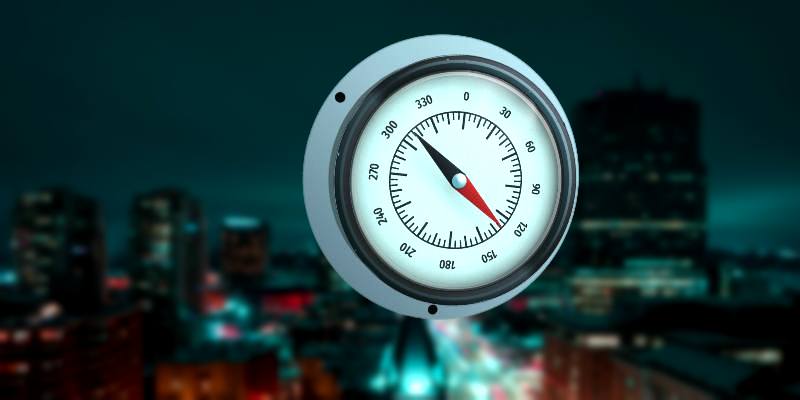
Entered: 130 °
